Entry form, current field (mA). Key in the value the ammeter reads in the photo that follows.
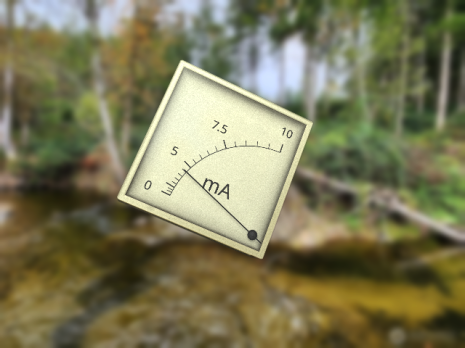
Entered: 4.5 mA
